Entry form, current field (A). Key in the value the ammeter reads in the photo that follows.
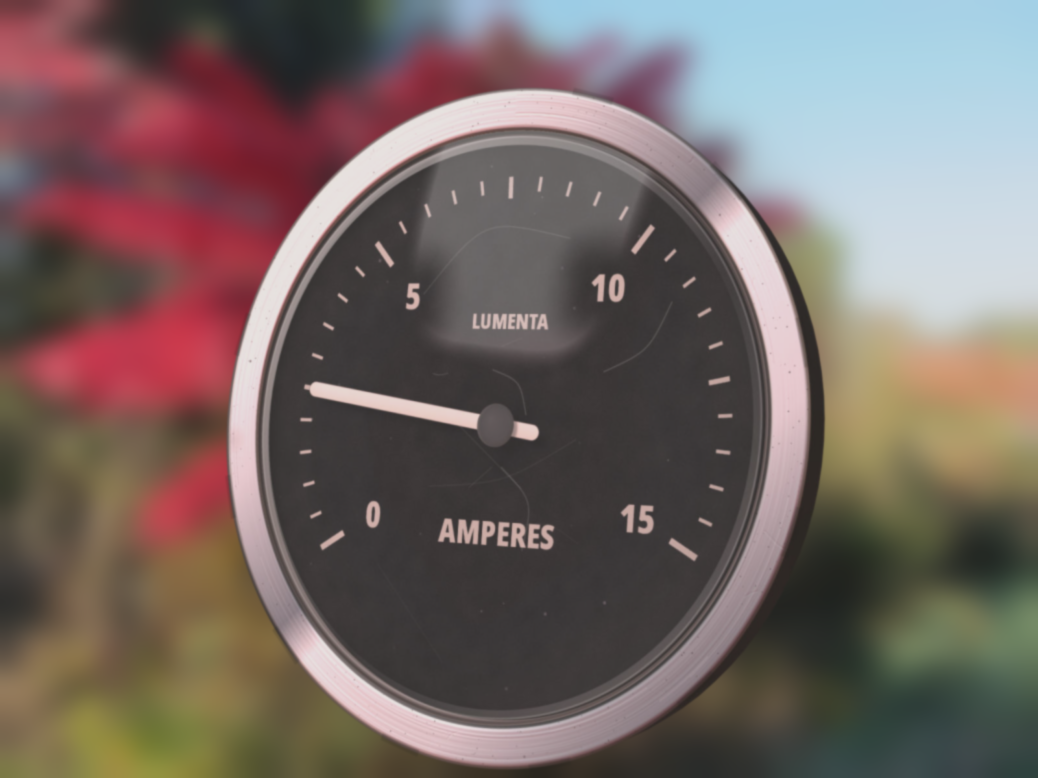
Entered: 2.5 A
